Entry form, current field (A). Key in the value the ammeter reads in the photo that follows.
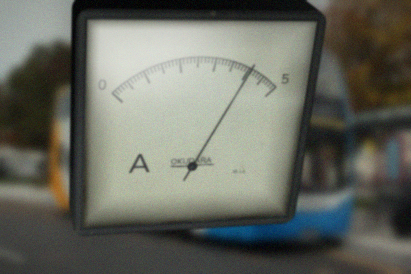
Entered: 4 A
